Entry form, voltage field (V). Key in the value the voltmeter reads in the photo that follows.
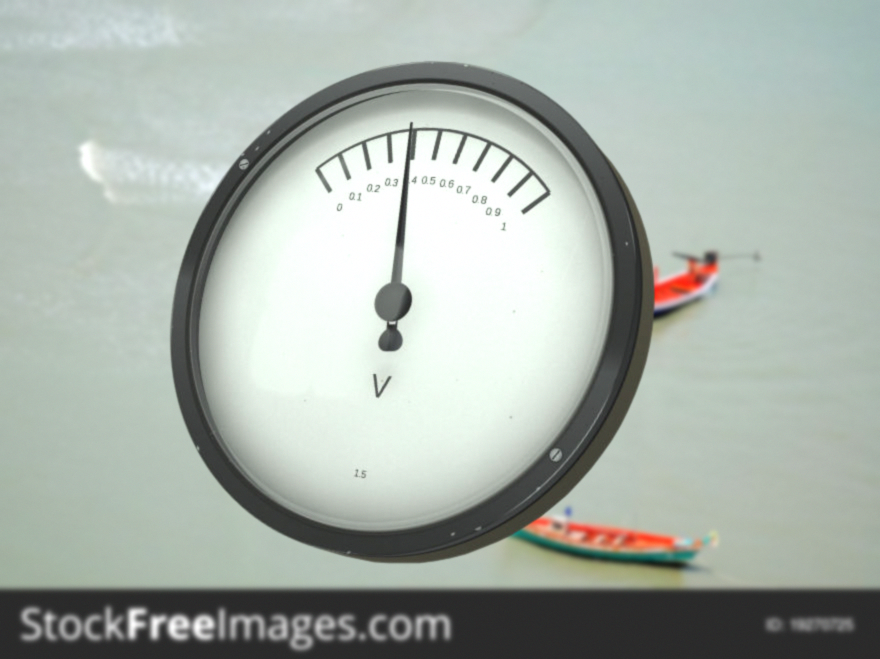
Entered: 0.4 V
